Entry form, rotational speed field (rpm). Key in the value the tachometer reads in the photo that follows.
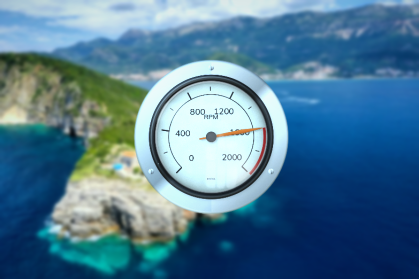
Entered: 1600 rpm
